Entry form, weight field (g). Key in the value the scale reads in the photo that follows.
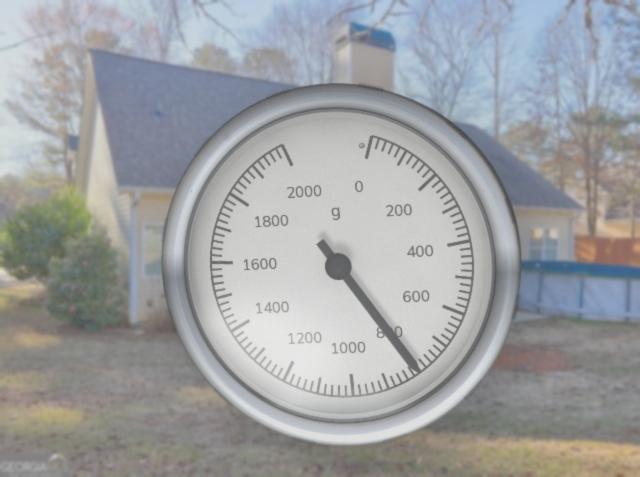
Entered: 800 g
